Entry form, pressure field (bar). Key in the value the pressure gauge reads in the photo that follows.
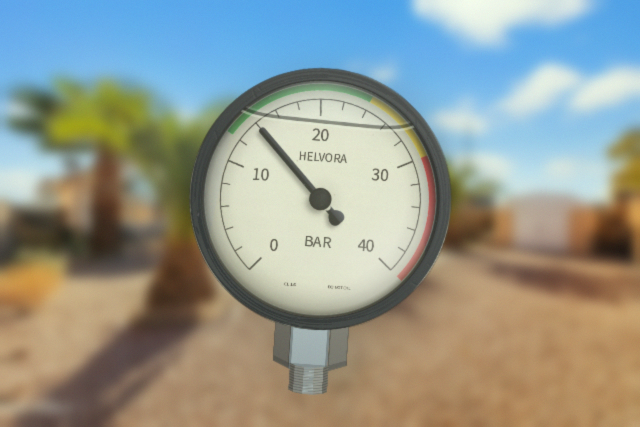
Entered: 14 bar
